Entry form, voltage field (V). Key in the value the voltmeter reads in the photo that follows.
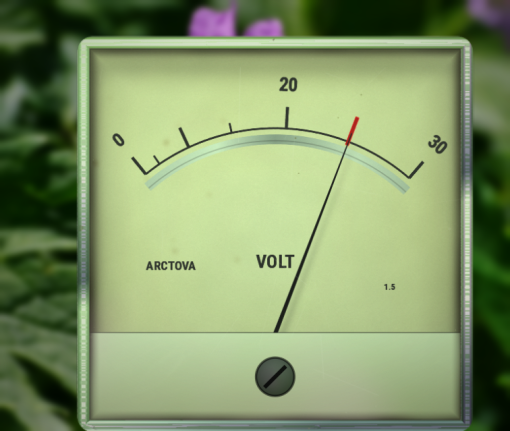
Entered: 25 V
